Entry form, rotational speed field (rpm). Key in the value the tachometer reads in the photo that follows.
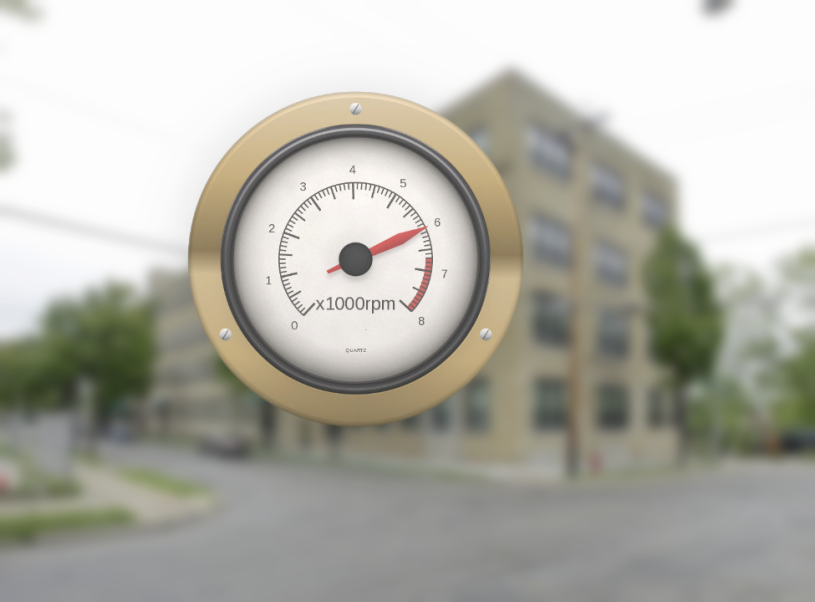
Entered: 6000 rpm
